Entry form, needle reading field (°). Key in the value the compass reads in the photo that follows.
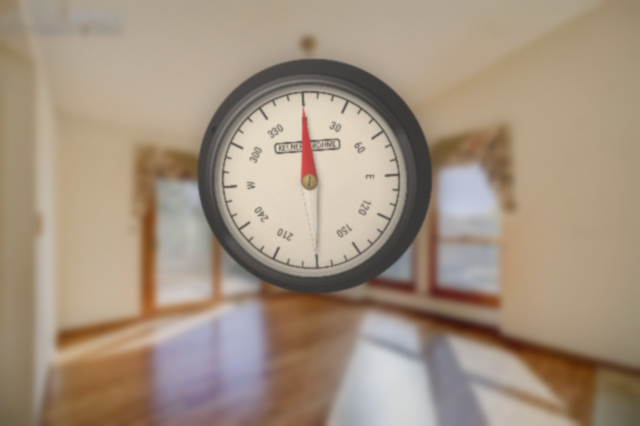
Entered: 0 °
